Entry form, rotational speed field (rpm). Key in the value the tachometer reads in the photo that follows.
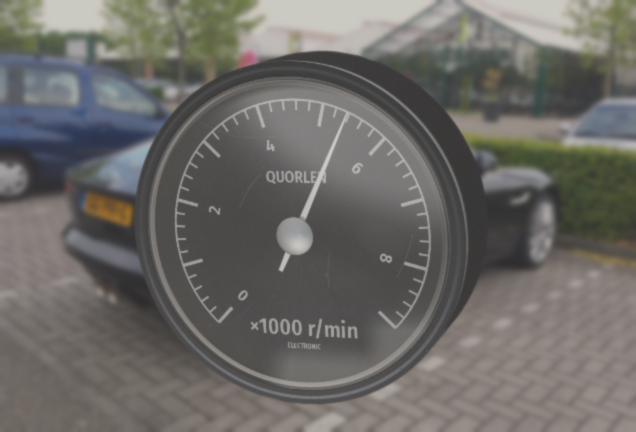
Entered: 5400 rpm
